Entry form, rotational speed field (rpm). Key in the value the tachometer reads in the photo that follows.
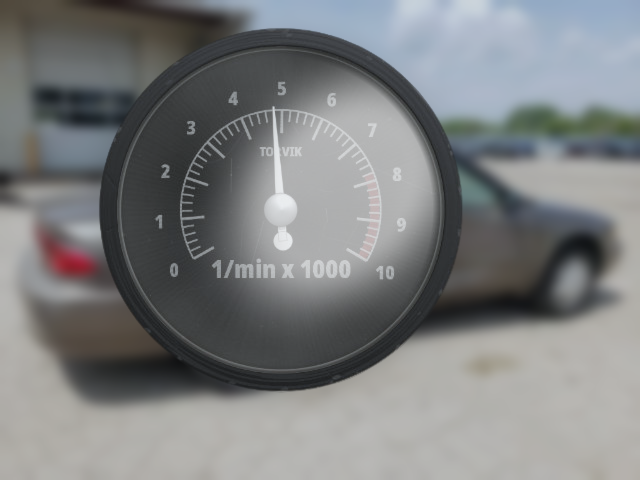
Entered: 4800 rpm
